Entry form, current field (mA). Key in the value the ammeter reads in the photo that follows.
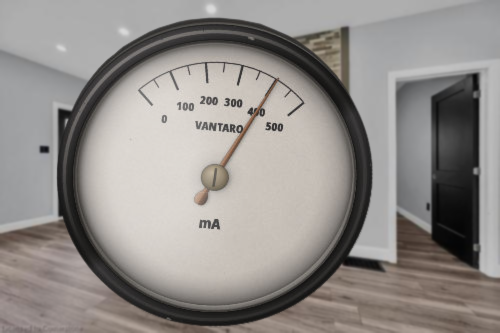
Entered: 400 mA
